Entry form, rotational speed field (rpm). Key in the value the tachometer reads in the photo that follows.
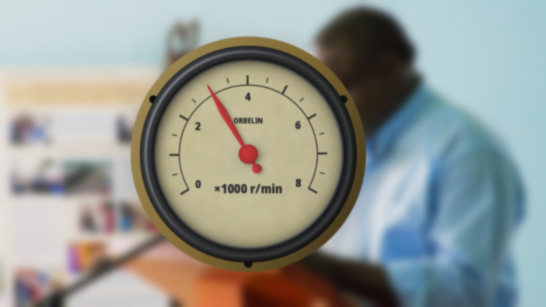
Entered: 3000 rpm
